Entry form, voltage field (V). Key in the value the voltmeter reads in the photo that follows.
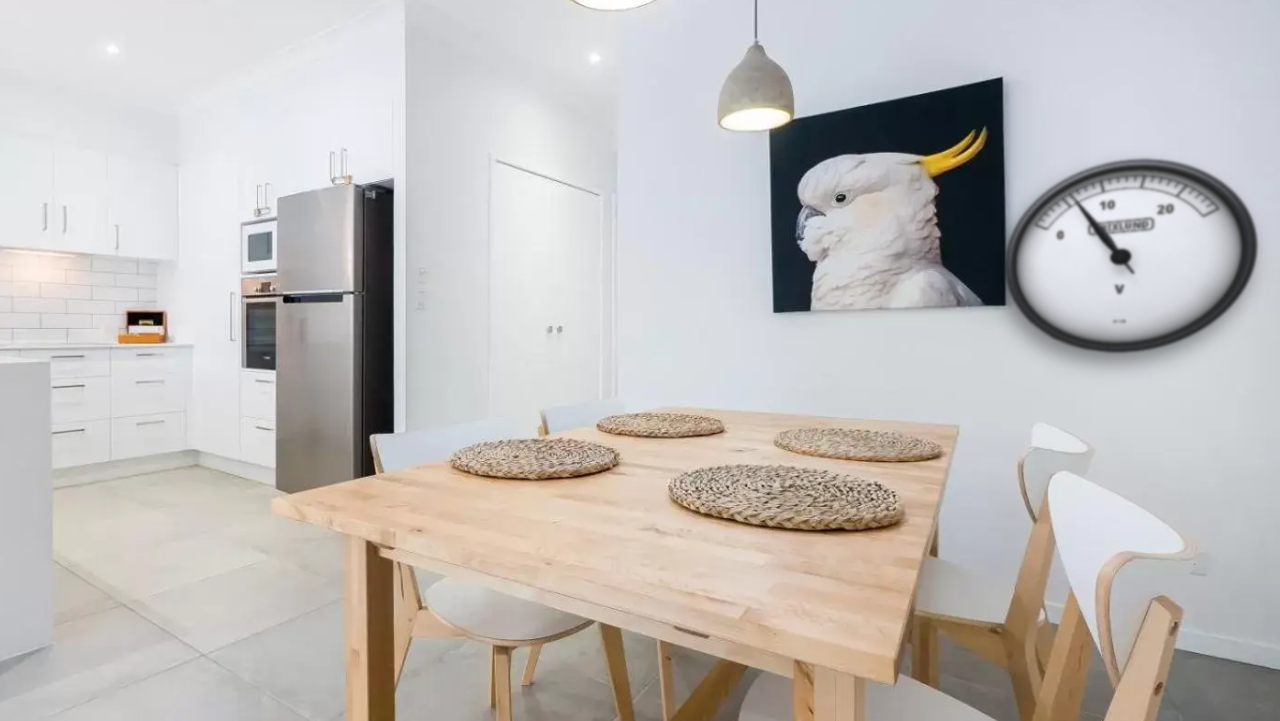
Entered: 6 V
